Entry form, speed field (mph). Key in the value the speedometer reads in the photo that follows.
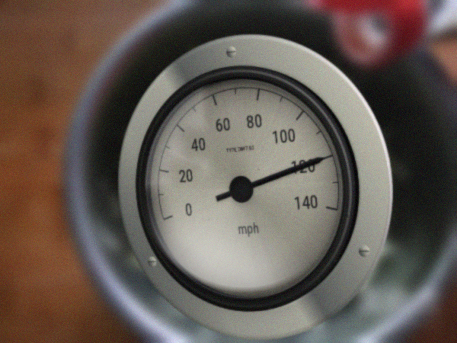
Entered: 120 mph
